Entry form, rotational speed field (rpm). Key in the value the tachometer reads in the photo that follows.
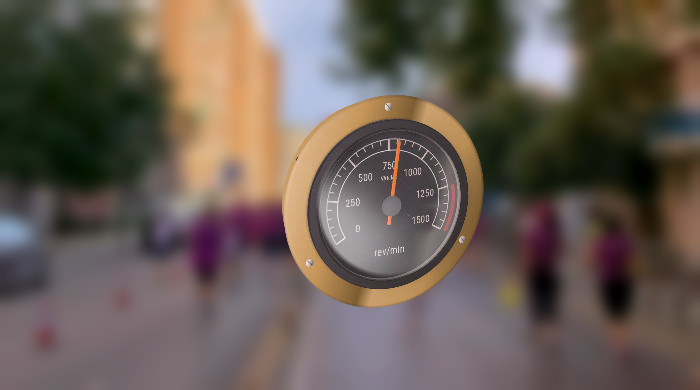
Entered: 800 rpm
